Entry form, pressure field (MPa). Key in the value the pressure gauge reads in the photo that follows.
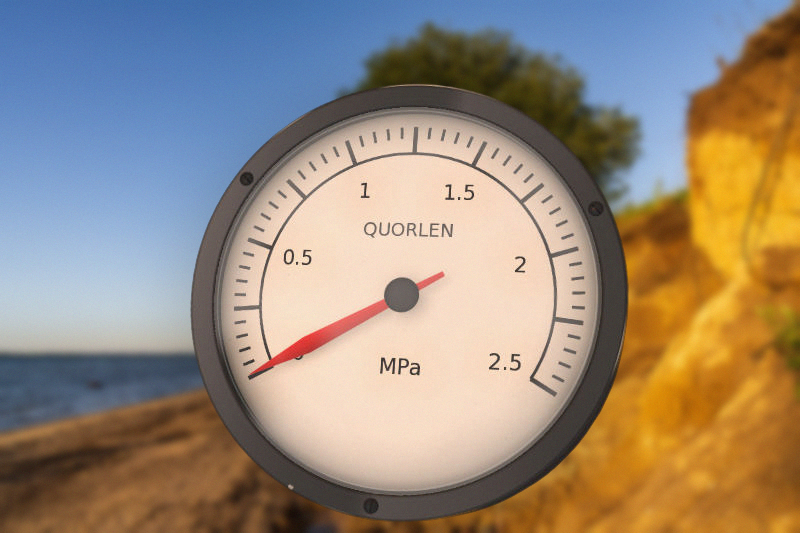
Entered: 0 MPa
